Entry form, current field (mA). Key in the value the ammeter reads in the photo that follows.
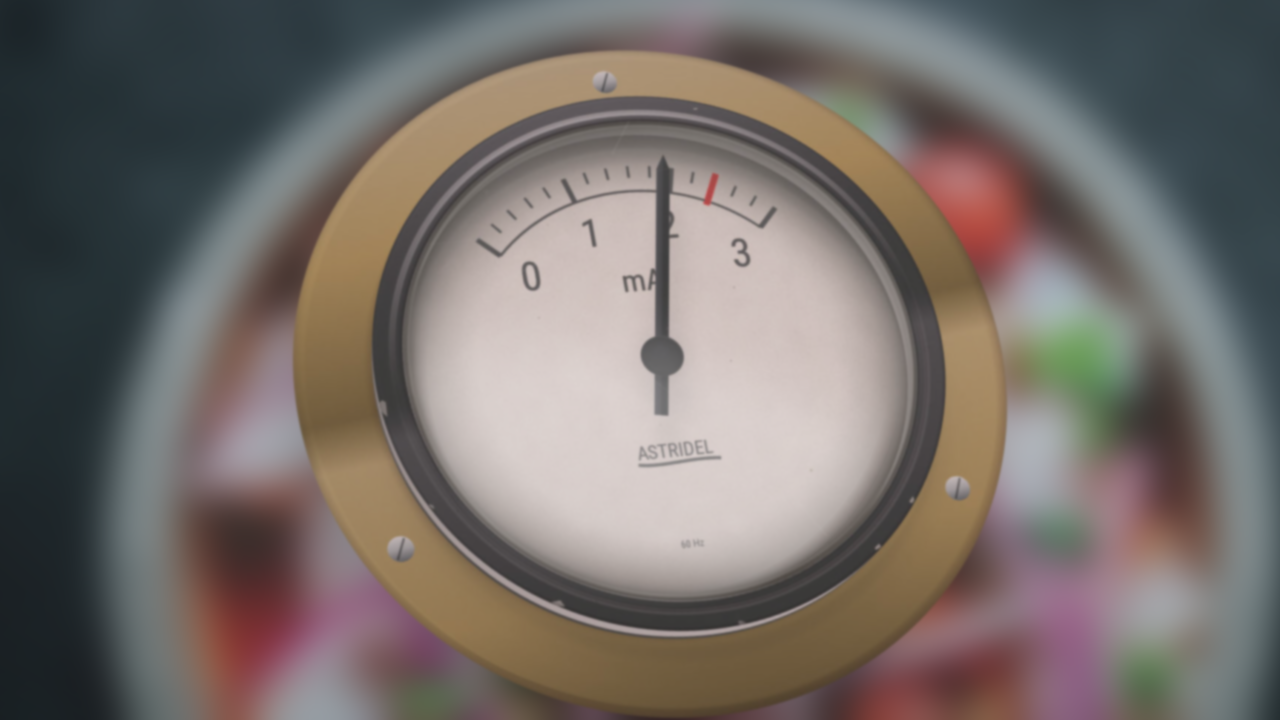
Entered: 1.9 mA
